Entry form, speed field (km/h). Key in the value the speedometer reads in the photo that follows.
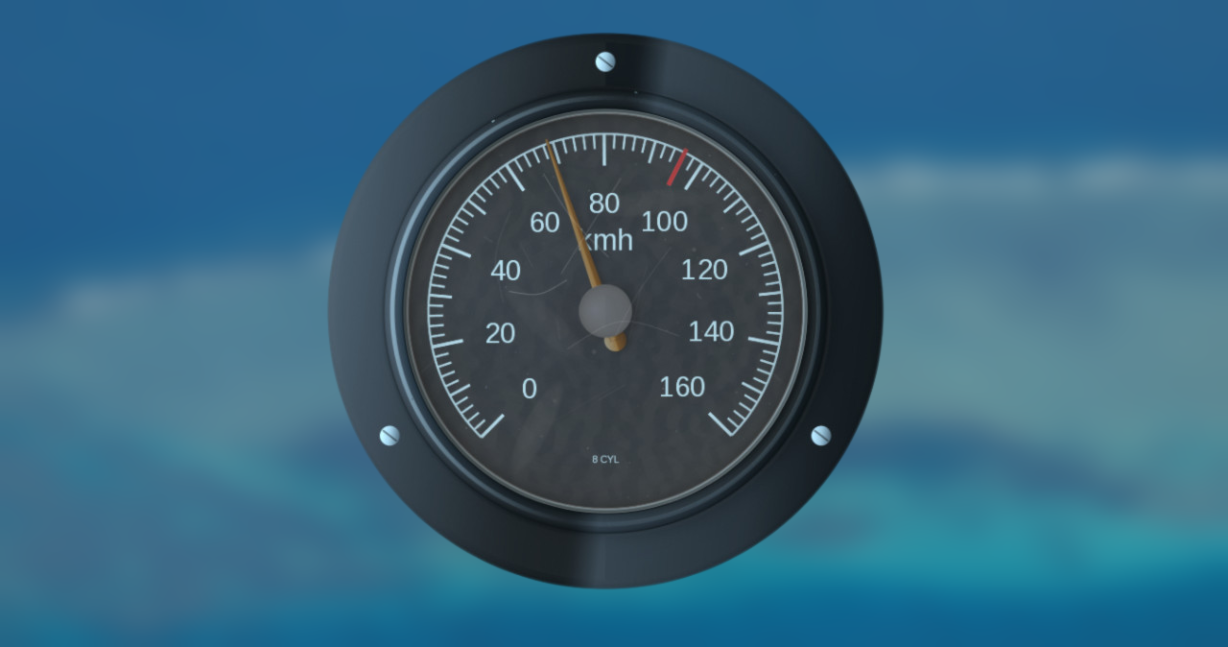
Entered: 69 km/h
